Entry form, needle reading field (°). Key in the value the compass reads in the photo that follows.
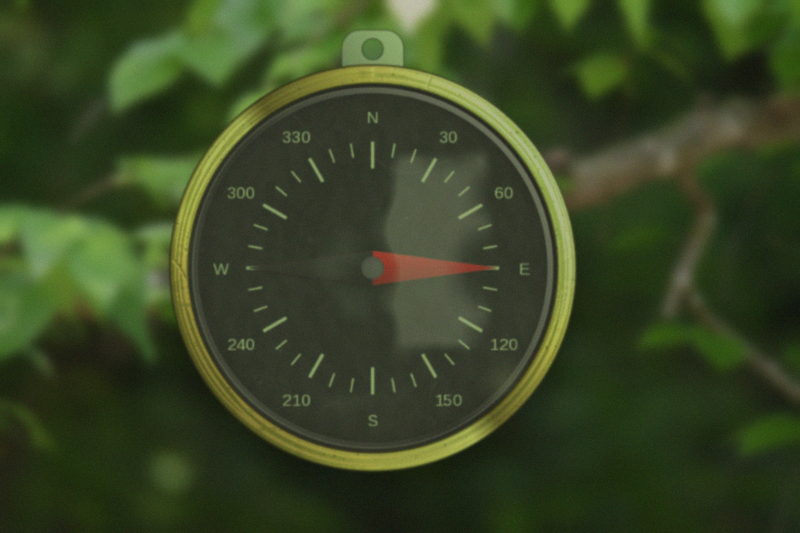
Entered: 90 °
